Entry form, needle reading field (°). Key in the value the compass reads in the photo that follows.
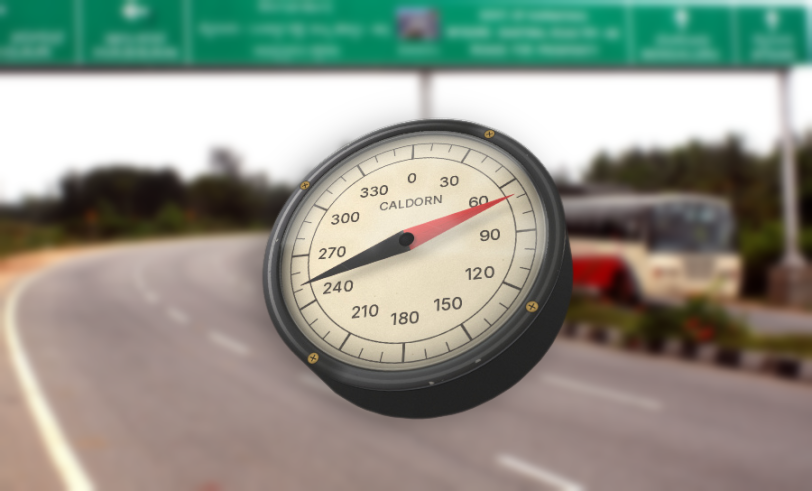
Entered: 70 °
